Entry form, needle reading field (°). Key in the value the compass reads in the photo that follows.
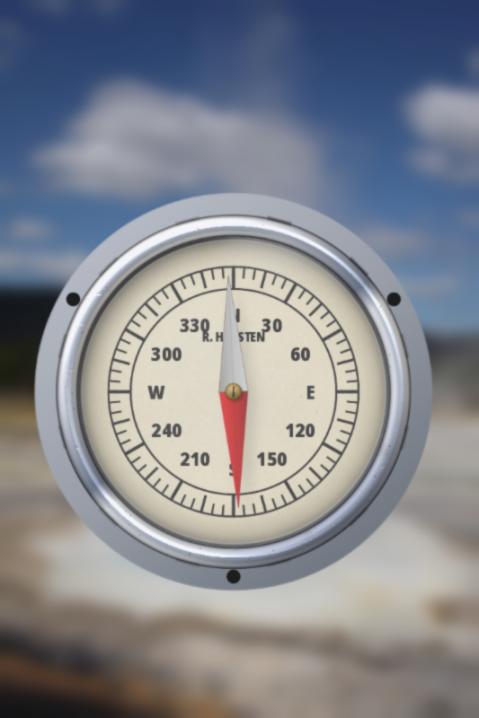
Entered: 177.5 °
